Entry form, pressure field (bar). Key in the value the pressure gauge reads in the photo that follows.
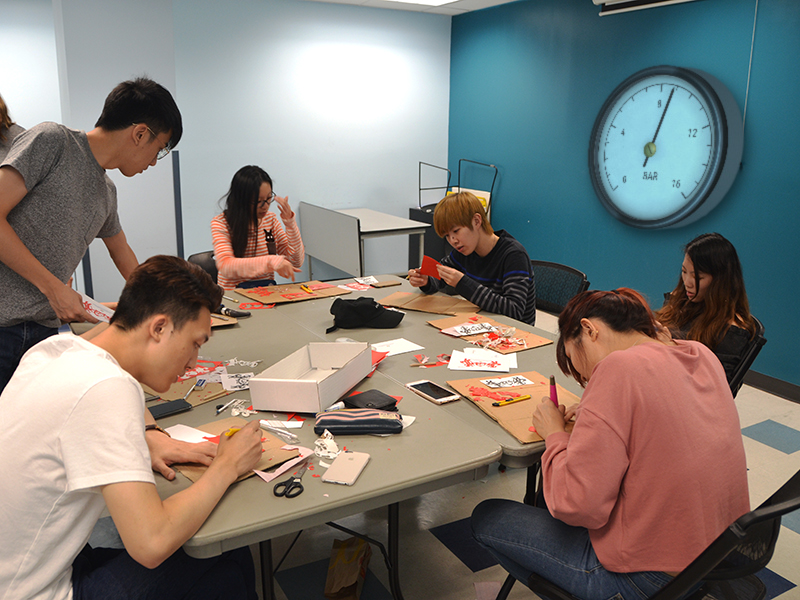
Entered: 9 bar
